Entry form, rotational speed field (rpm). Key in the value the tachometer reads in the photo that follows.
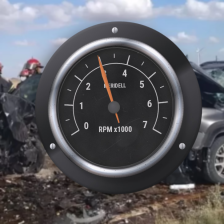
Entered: 3000 rpm
